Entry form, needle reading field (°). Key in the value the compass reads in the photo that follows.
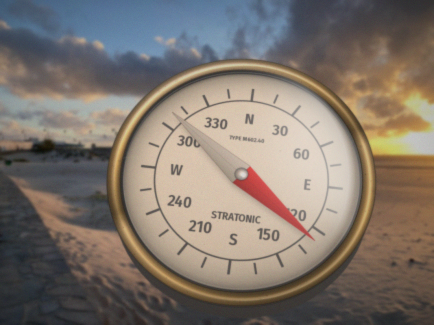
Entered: 127.5 °
